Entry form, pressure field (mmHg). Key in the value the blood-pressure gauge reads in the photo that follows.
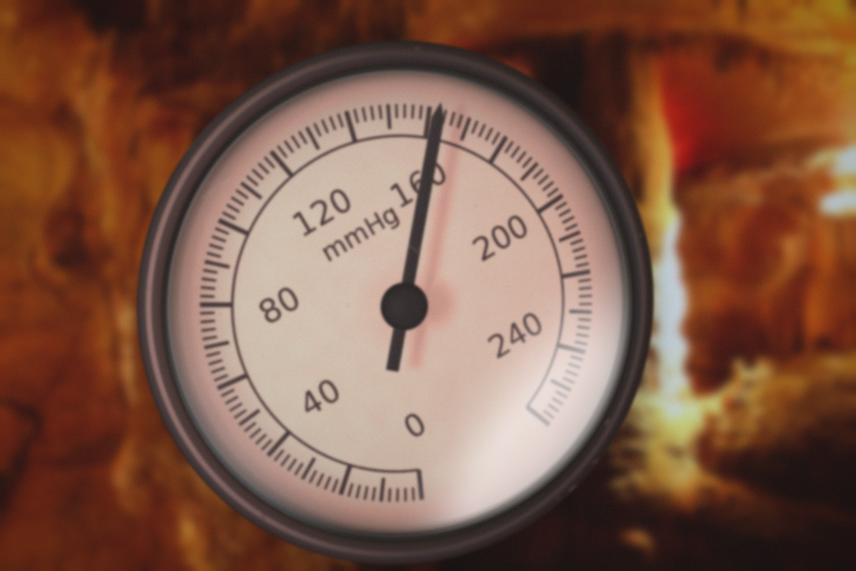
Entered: 162 mmHg
